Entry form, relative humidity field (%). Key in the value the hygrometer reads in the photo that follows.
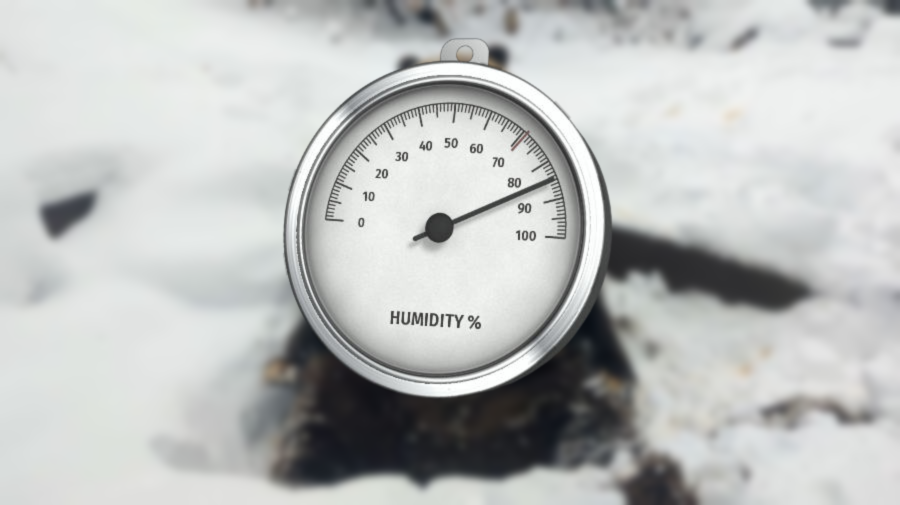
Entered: 85 %
